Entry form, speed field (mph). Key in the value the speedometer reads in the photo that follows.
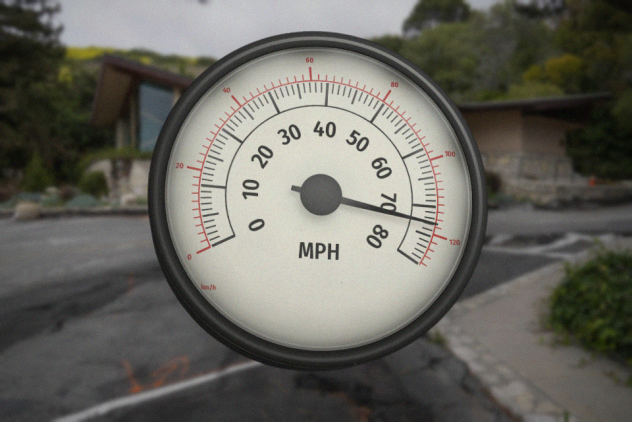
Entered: 73 mph
